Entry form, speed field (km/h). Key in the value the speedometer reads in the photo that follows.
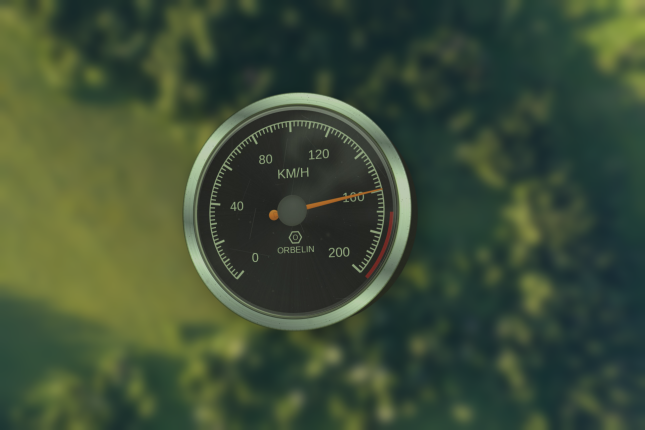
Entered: 160 km/h
